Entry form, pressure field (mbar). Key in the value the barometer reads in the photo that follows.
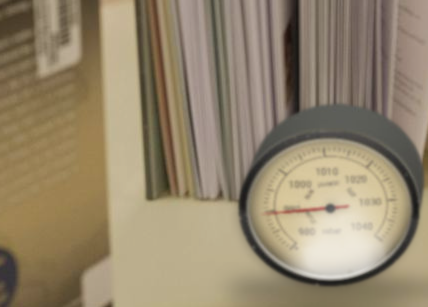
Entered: 990 mbar
